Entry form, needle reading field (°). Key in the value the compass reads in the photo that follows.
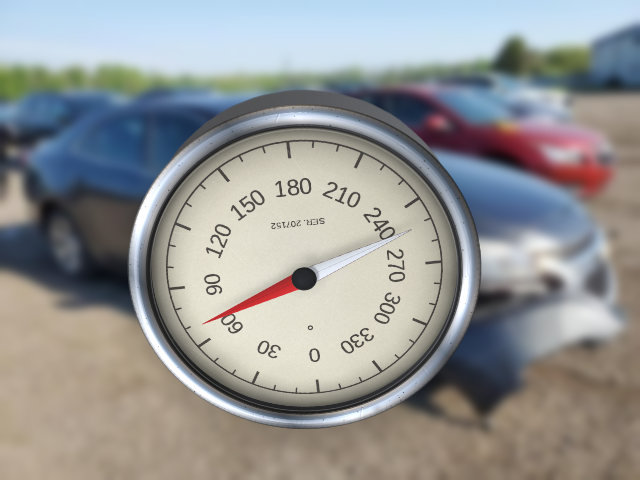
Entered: 70 °
